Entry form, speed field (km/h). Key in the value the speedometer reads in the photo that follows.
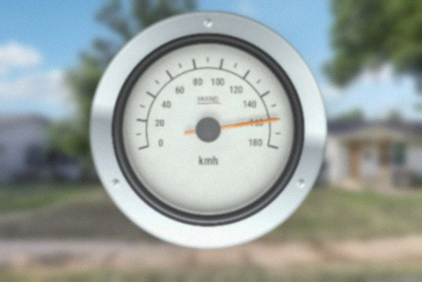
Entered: 160 km/h
